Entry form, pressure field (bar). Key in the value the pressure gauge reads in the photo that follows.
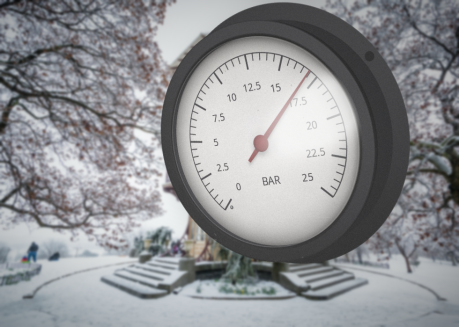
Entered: 17 bar
